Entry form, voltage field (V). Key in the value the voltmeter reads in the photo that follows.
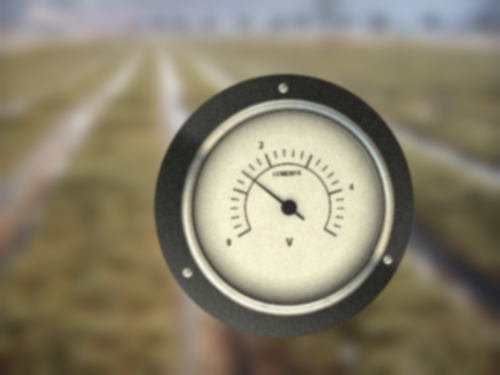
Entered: 1.4 V
